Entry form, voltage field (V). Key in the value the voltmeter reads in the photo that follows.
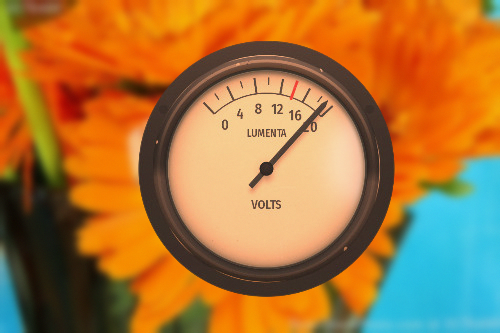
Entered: 19 V
